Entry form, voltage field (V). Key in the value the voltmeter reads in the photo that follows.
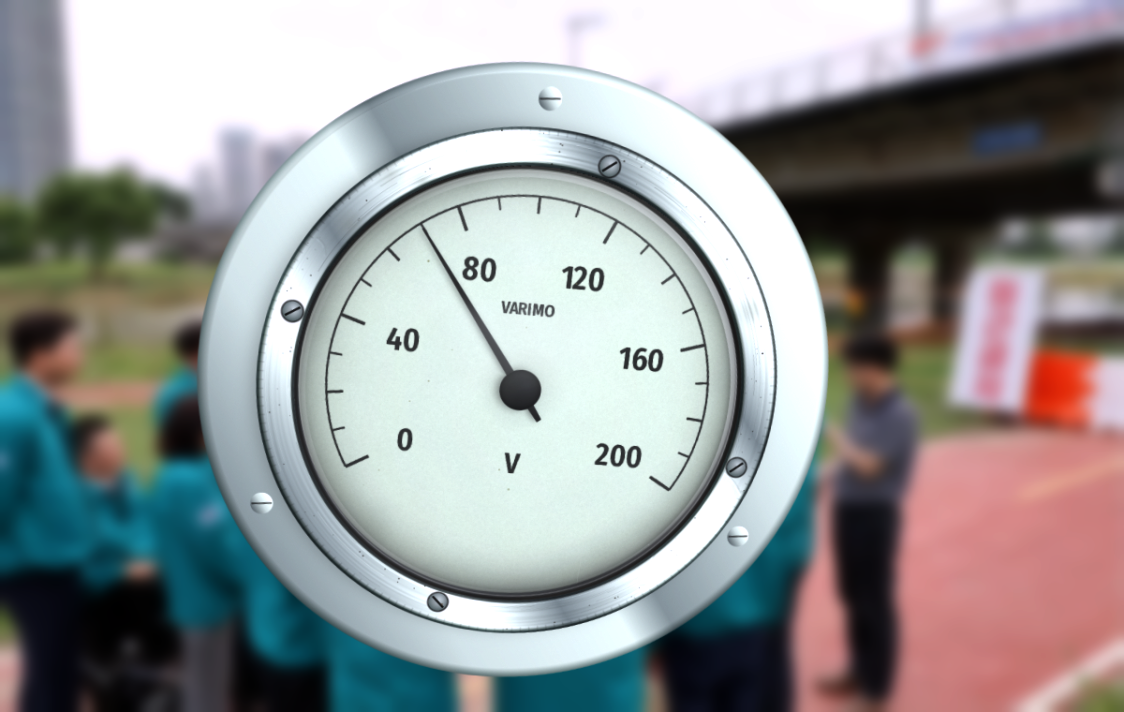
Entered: 70 V
